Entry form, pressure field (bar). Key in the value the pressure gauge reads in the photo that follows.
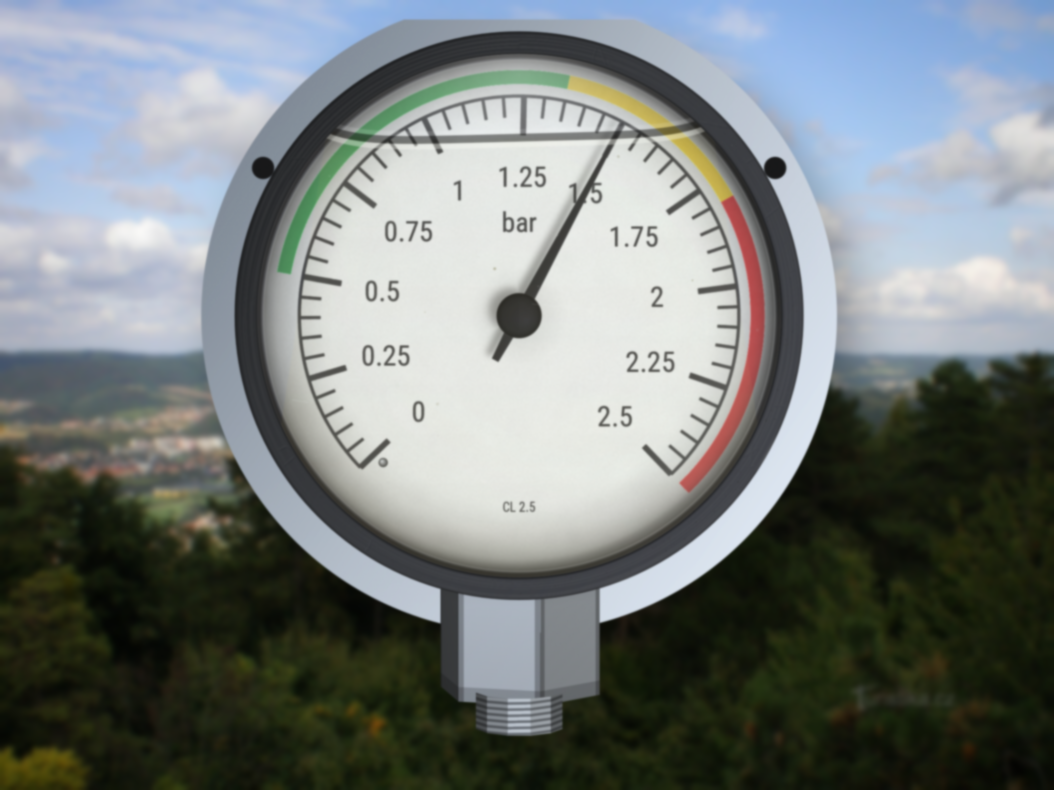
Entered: 1.5 bar
